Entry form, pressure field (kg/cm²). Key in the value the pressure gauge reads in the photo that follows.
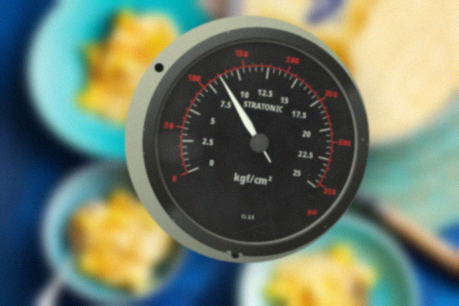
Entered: 8.5 kg/cm²
